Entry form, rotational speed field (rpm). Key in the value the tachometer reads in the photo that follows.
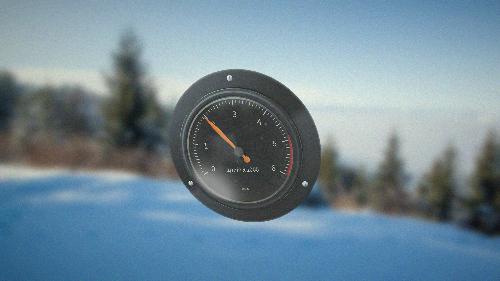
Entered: 2000 rpm
